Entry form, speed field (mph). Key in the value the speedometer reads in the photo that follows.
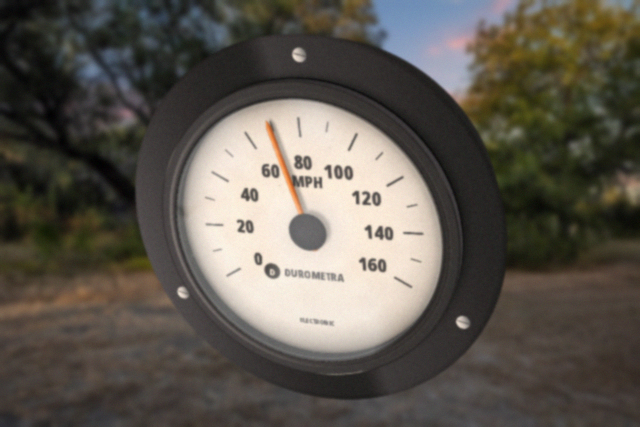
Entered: 70 mph
